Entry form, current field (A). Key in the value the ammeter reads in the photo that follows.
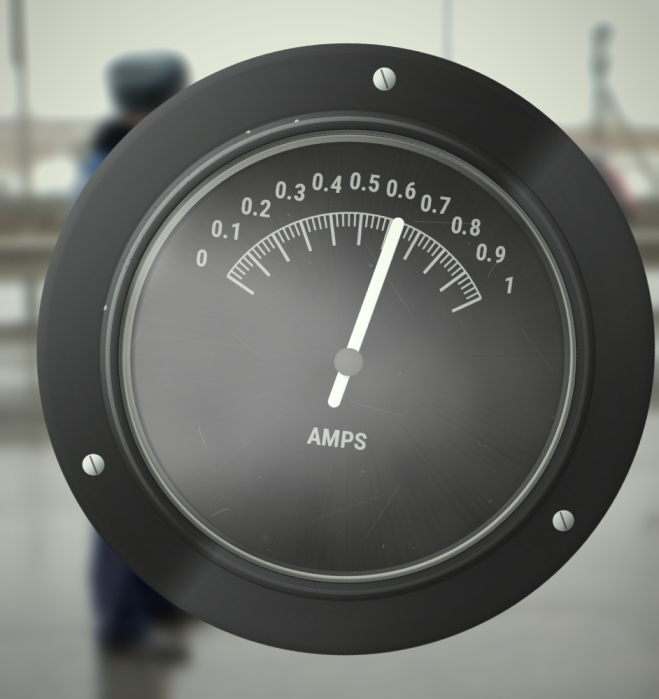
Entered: 0.62 A
